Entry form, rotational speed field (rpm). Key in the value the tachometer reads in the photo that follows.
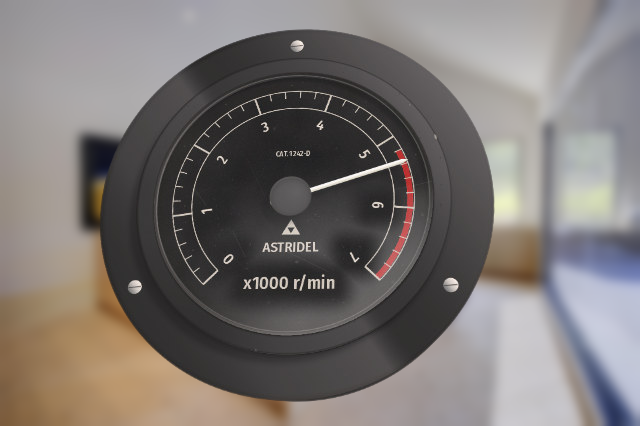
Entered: 5400 rpm
